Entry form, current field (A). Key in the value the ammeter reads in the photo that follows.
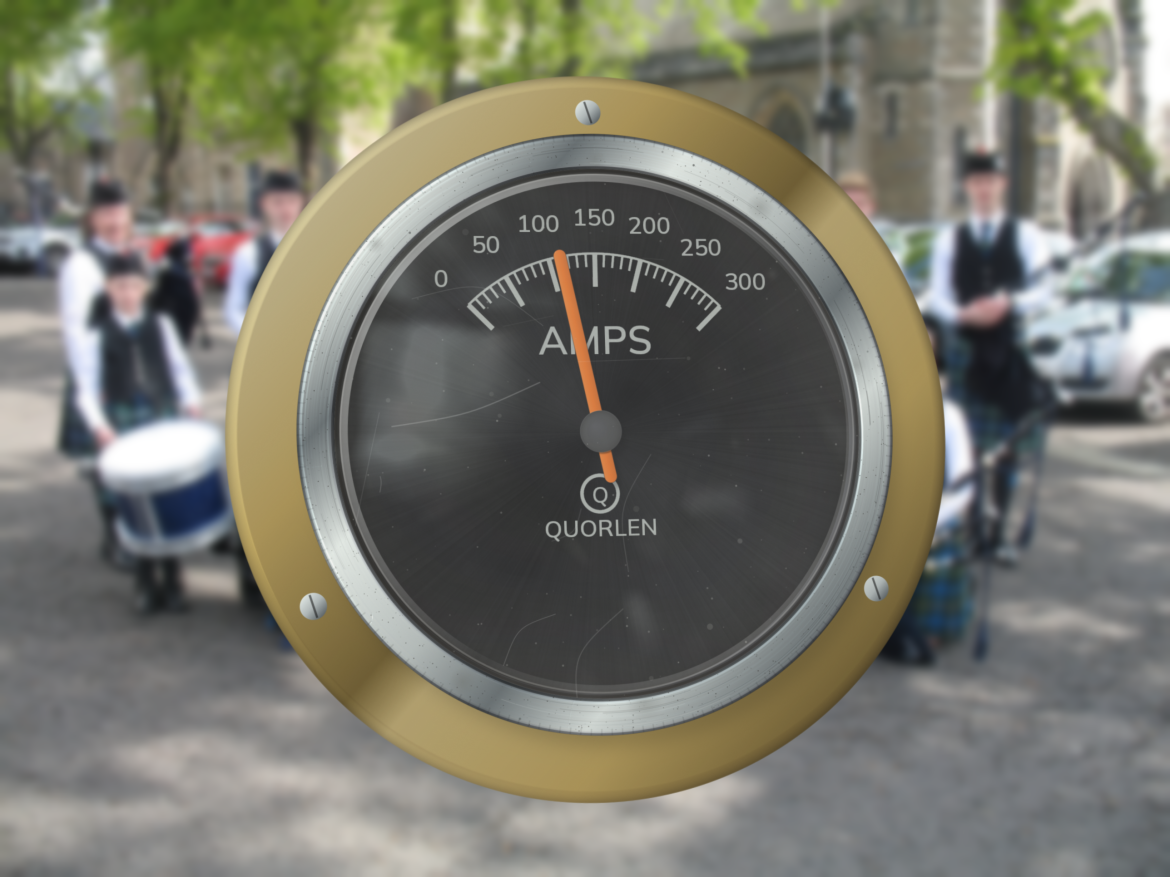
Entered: 110 A
